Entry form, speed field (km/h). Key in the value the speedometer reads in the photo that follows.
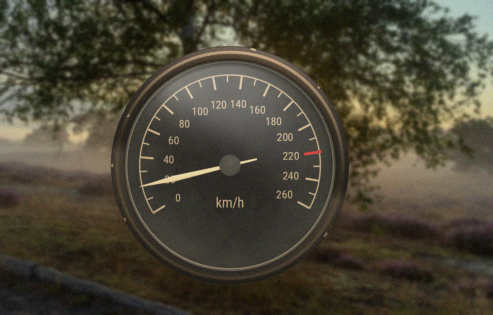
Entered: 20 km/h
